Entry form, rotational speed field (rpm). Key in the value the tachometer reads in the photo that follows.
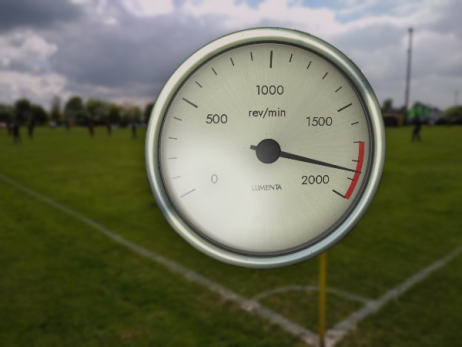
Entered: 1850 rpm
